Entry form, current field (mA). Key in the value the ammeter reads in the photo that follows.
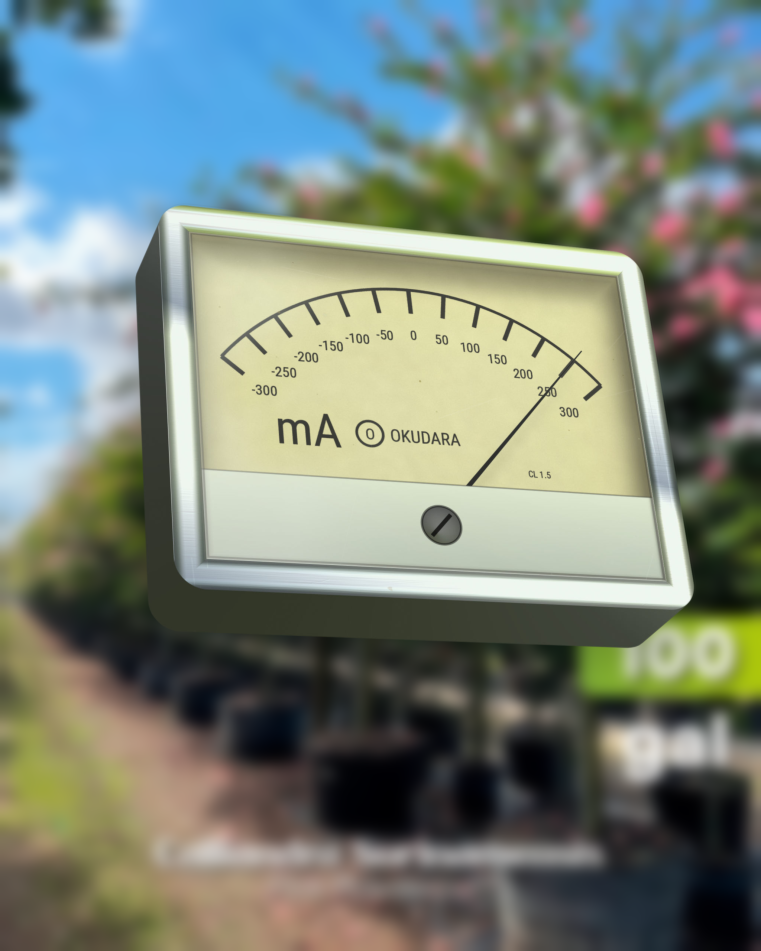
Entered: 250 mA
